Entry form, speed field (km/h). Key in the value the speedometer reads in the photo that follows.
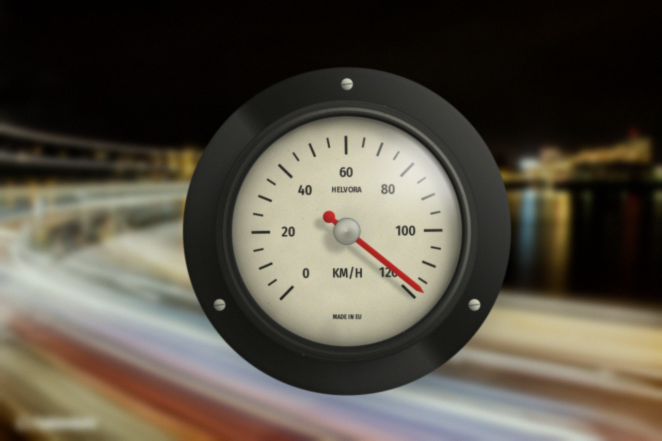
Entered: 117.5 km/h
